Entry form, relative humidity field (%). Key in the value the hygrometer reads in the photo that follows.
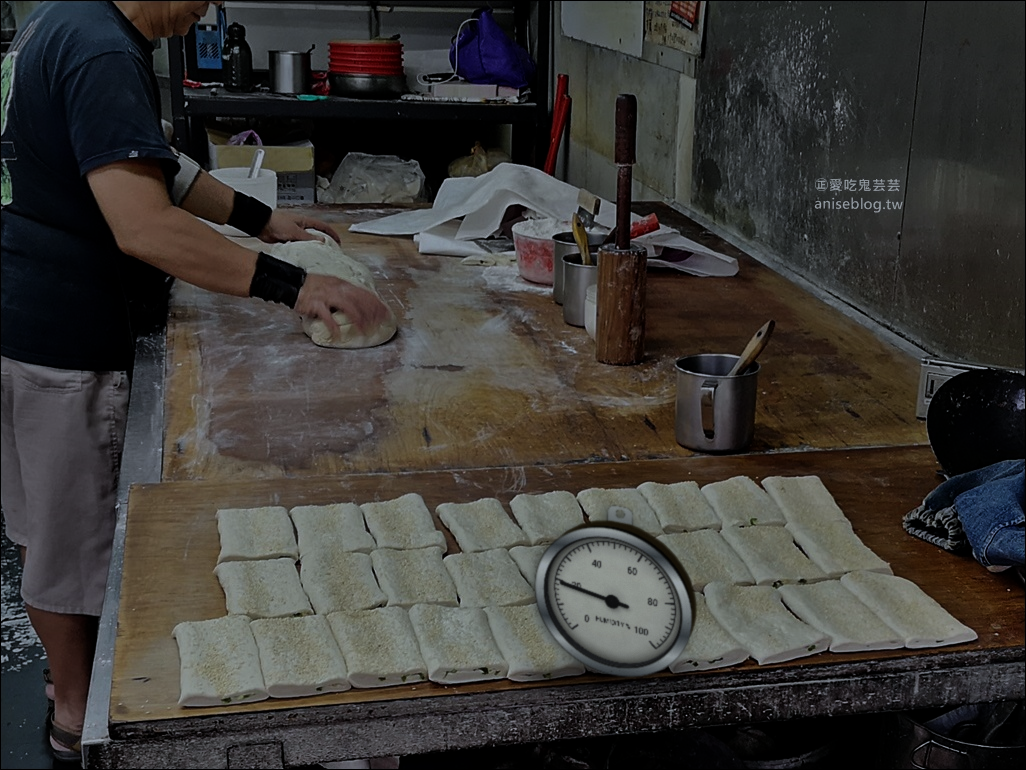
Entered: 20 %
